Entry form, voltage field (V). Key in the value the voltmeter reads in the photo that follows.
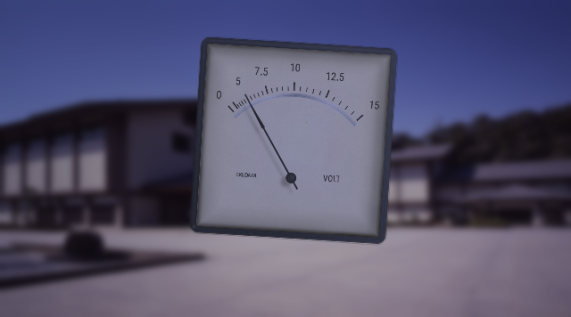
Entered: 5 V
